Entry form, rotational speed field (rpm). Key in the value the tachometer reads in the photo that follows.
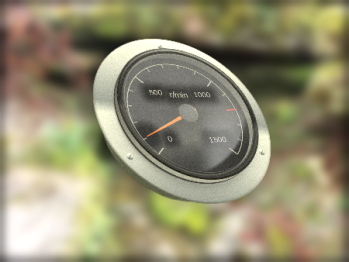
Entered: 100 rpm
